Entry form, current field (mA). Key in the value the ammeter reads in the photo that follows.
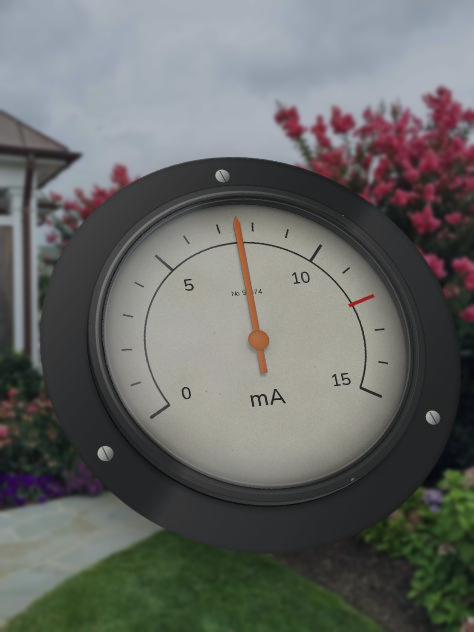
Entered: 7.5 mA
